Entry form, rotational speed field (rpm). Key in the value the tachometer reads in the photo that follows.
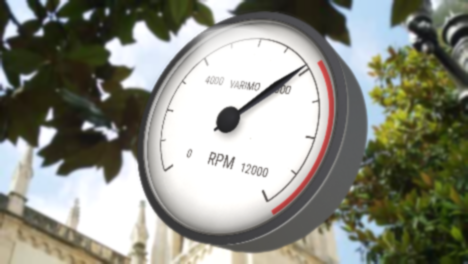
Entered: 8000 rpm
